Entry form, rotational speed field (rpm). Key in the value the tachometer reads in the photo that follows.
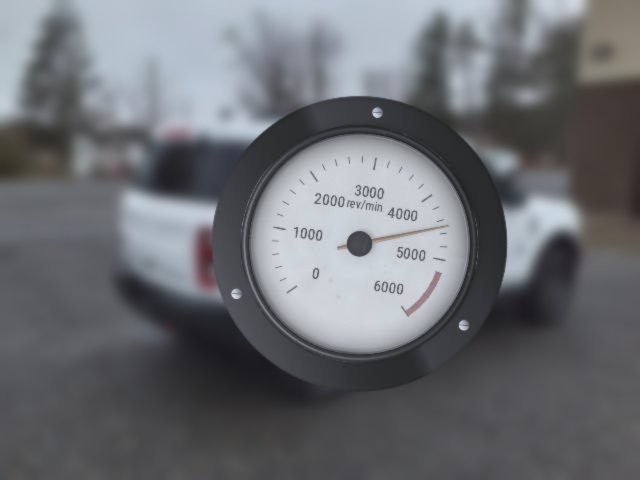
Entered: 4500 rpm
